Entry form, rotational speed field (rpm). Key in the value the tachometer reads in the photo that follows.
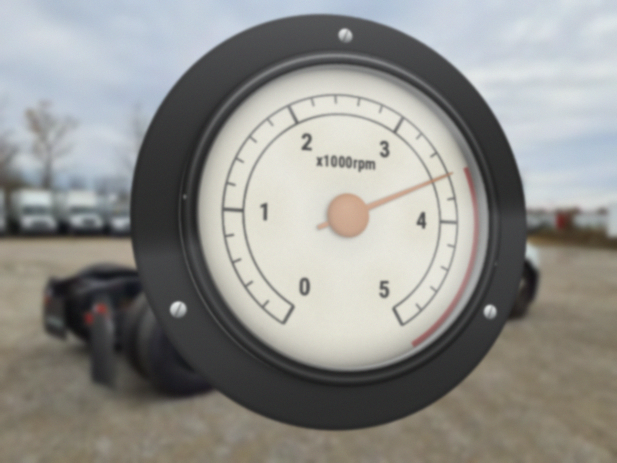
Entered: 3600 rpm
